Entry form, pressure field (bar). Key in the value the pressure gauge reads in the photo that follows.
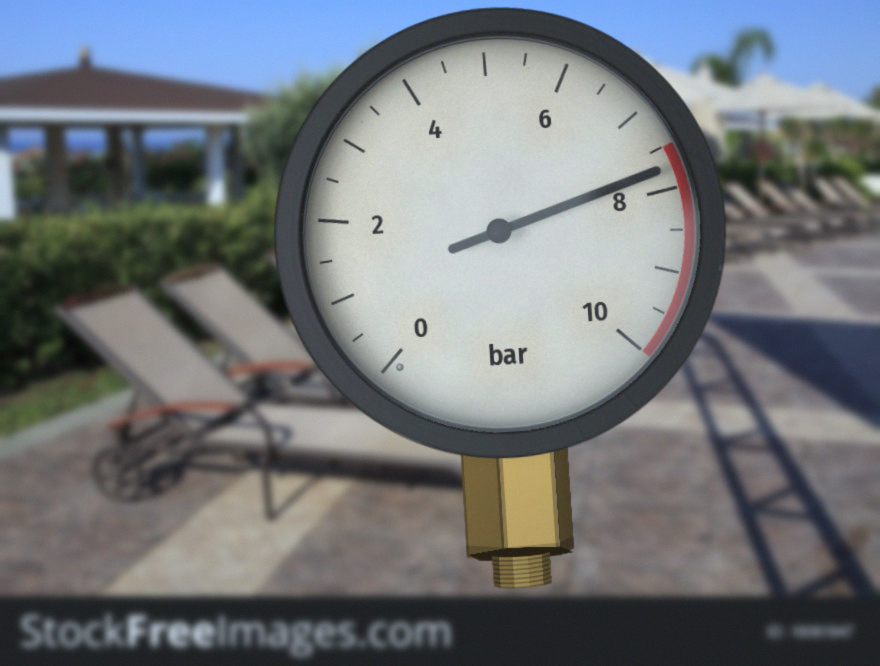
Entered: 7.75 bar
